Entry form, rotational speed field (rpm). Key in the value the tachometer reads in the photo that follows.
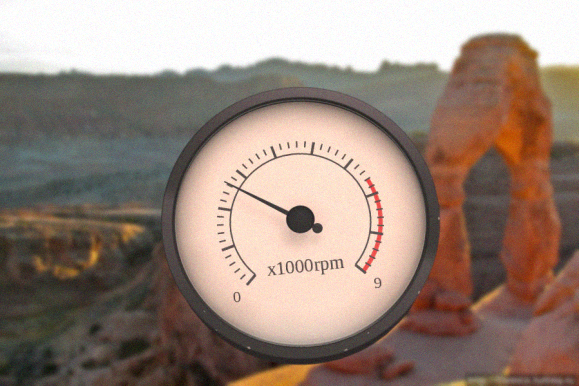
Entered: 2600 rpm
